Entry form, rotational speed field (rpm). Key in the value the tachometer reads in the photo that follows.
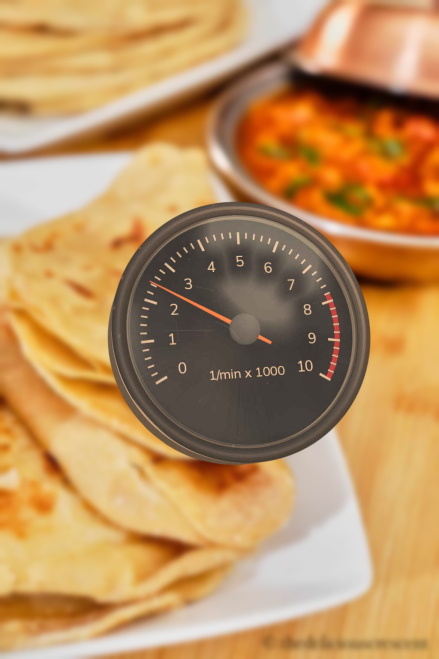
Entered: 2400 rpm
